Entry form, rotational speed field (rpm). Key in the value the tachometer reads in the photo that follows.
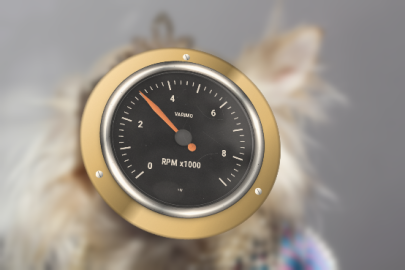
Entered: 3000 rpm
